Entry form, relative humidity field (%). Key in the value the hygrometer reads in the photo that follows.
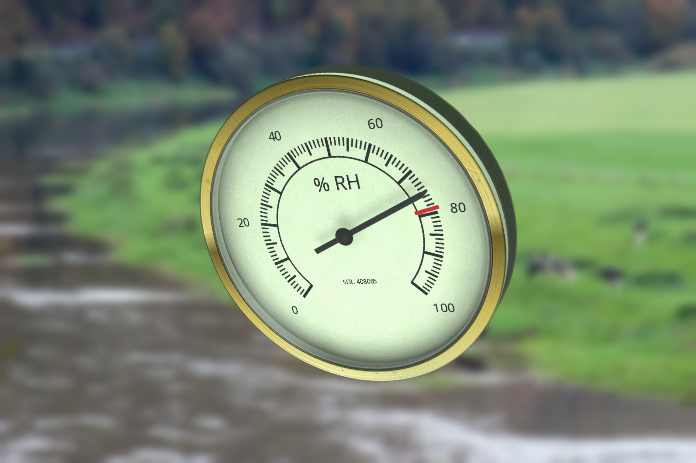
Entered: 75 %
